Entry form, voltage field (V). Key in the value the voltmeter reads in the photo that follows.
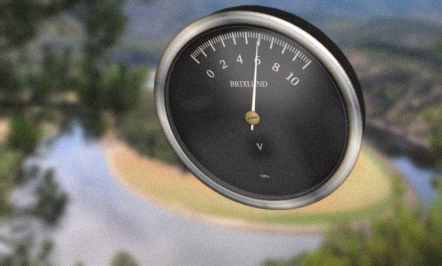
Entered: 6 V
